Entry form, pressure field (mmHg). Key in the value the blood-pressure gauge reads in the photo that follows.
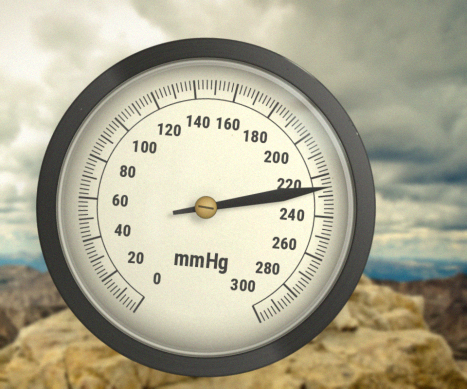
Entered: 226 mmHg
